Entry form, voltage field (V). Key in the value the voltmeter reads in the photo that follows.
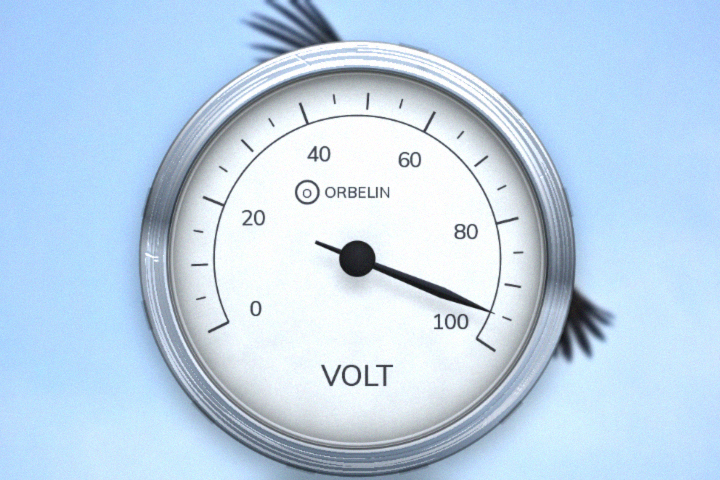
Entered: 95 V
